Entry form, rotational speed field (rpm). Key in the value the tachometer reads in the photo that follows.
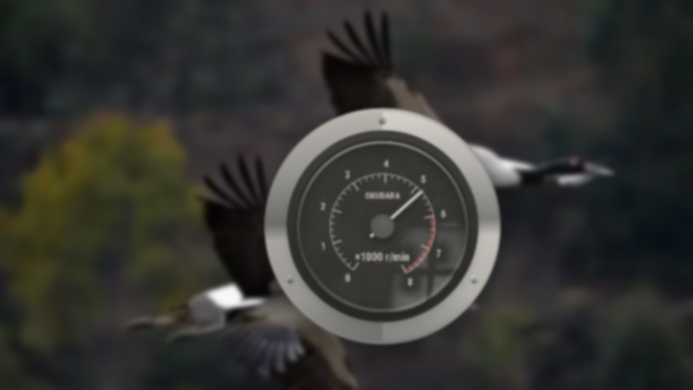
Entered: 5200 rpm
